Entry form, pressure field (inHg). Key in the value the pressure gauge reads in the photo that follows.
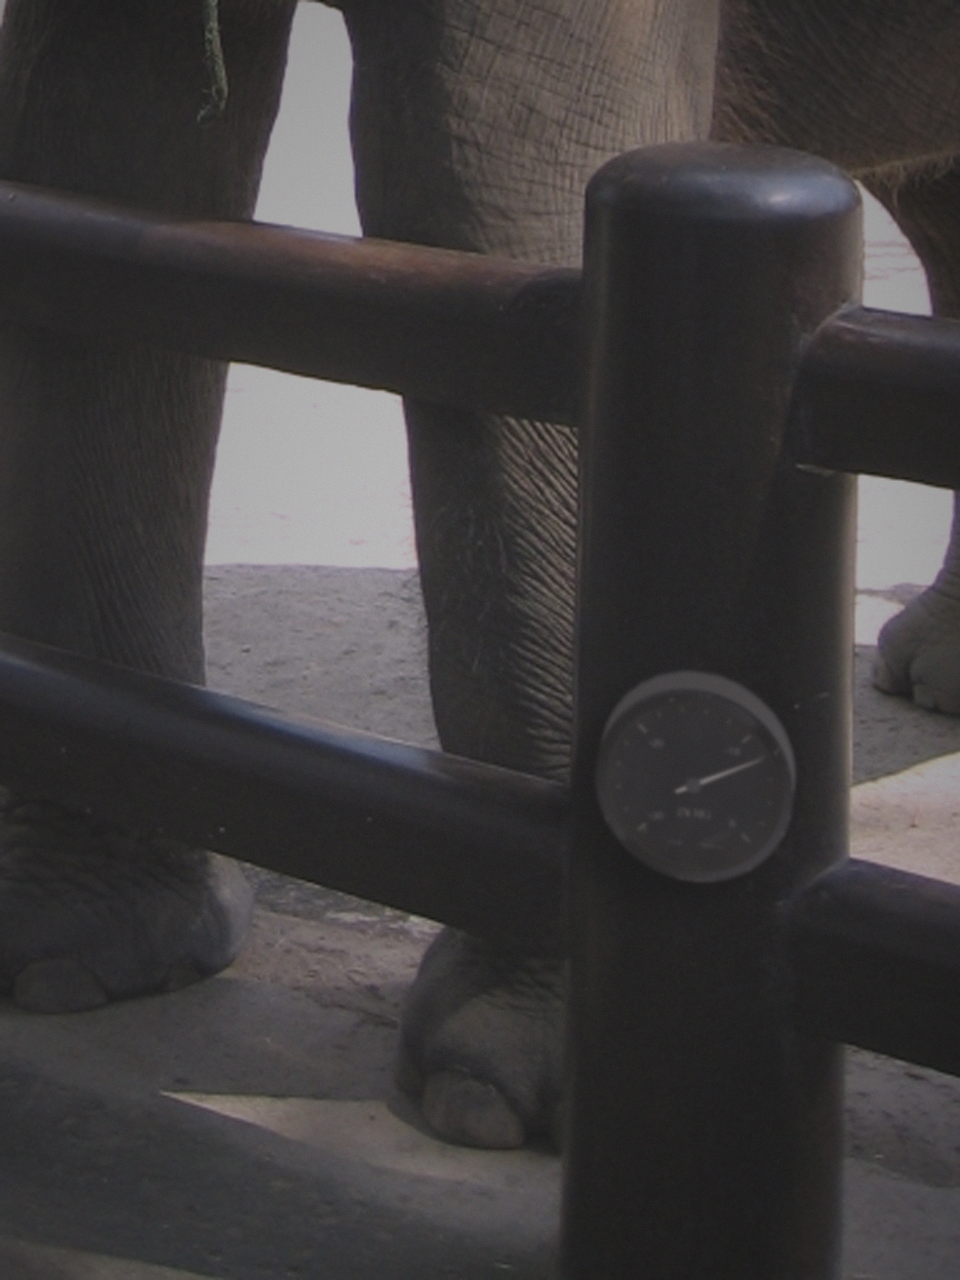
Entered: -8 inHg
